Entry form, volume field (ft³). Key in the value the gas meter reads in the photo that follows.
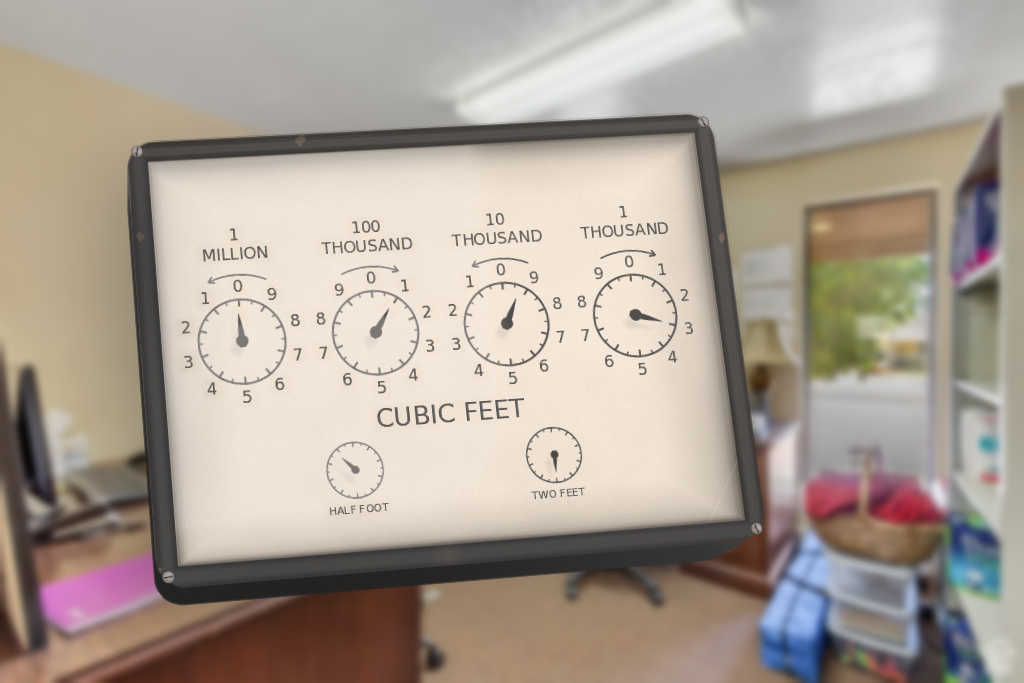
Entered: 9300 ft³
